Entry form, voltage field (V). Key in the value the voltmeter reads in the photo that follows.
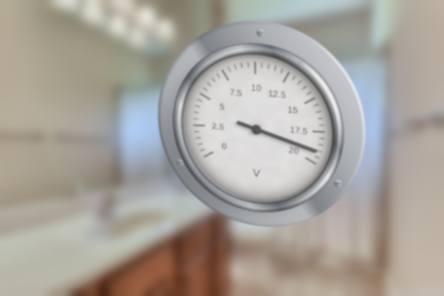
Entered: 19 V
